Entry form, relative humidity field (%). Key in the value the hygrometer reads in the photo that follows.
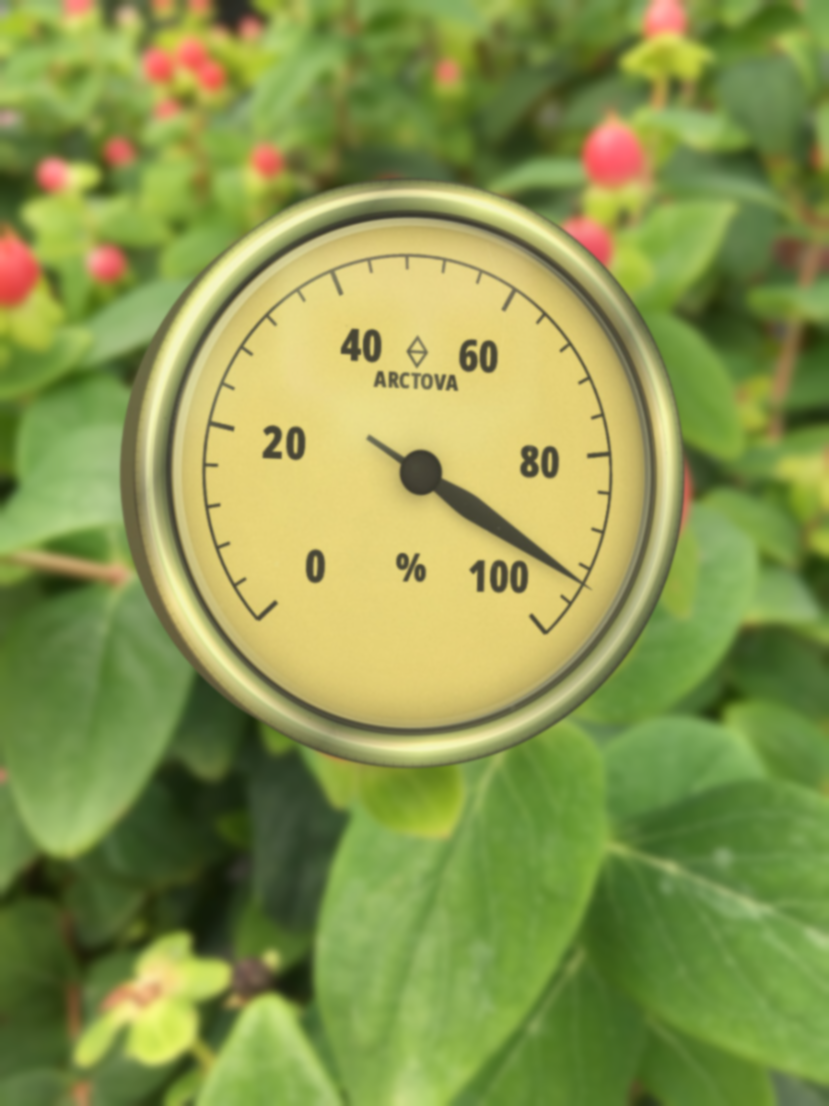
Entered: 94 %
